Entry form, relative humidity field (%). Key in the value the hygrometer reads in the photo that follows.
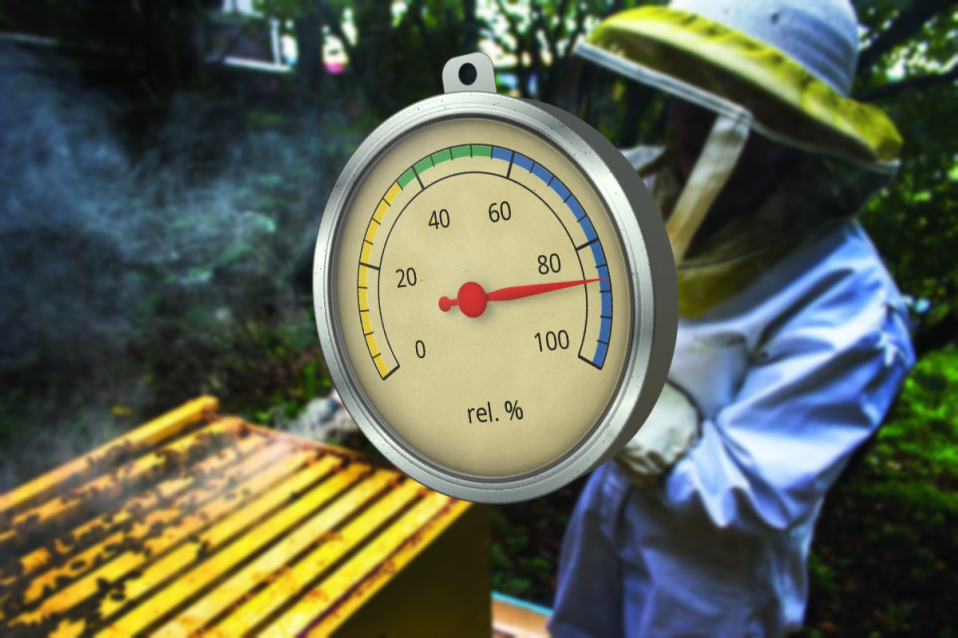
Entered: 86 %
